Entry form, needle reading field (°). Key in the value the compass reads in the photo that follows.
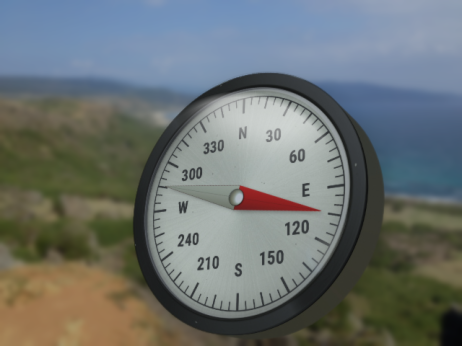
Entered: 105 °
